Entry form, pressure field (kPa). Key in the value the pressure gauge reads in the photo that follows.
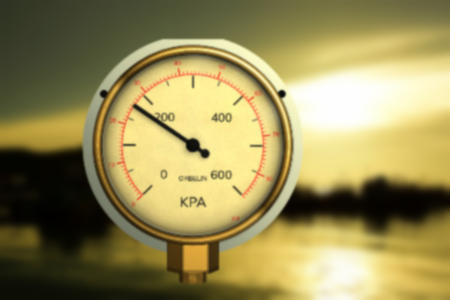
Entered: 175 kPa
